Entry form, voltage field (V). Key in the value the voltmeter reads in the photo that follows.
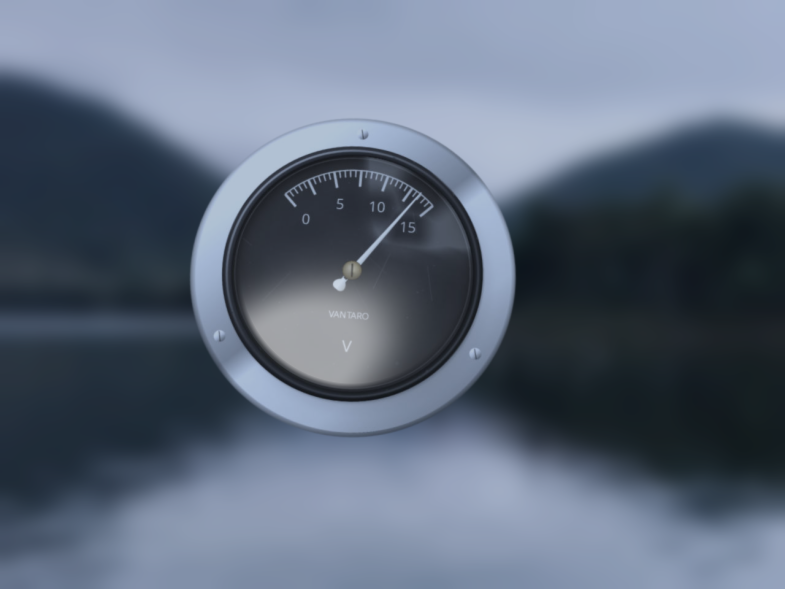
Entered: 13.5 V
